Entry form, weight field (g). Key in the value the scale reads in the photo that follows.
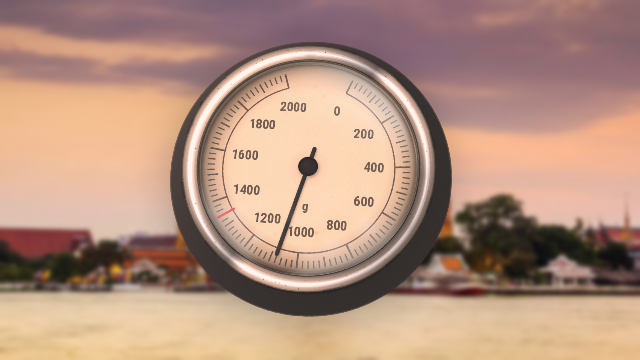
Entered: 1080 g
